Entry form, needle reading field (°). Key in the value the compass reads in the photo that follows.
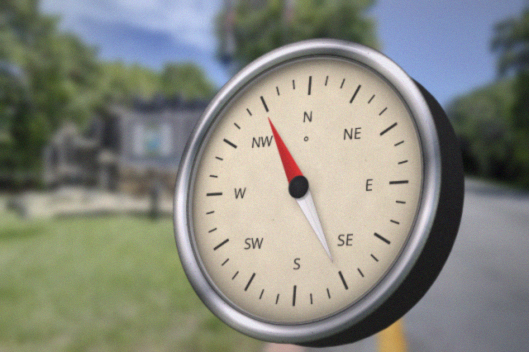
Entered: 330 °
